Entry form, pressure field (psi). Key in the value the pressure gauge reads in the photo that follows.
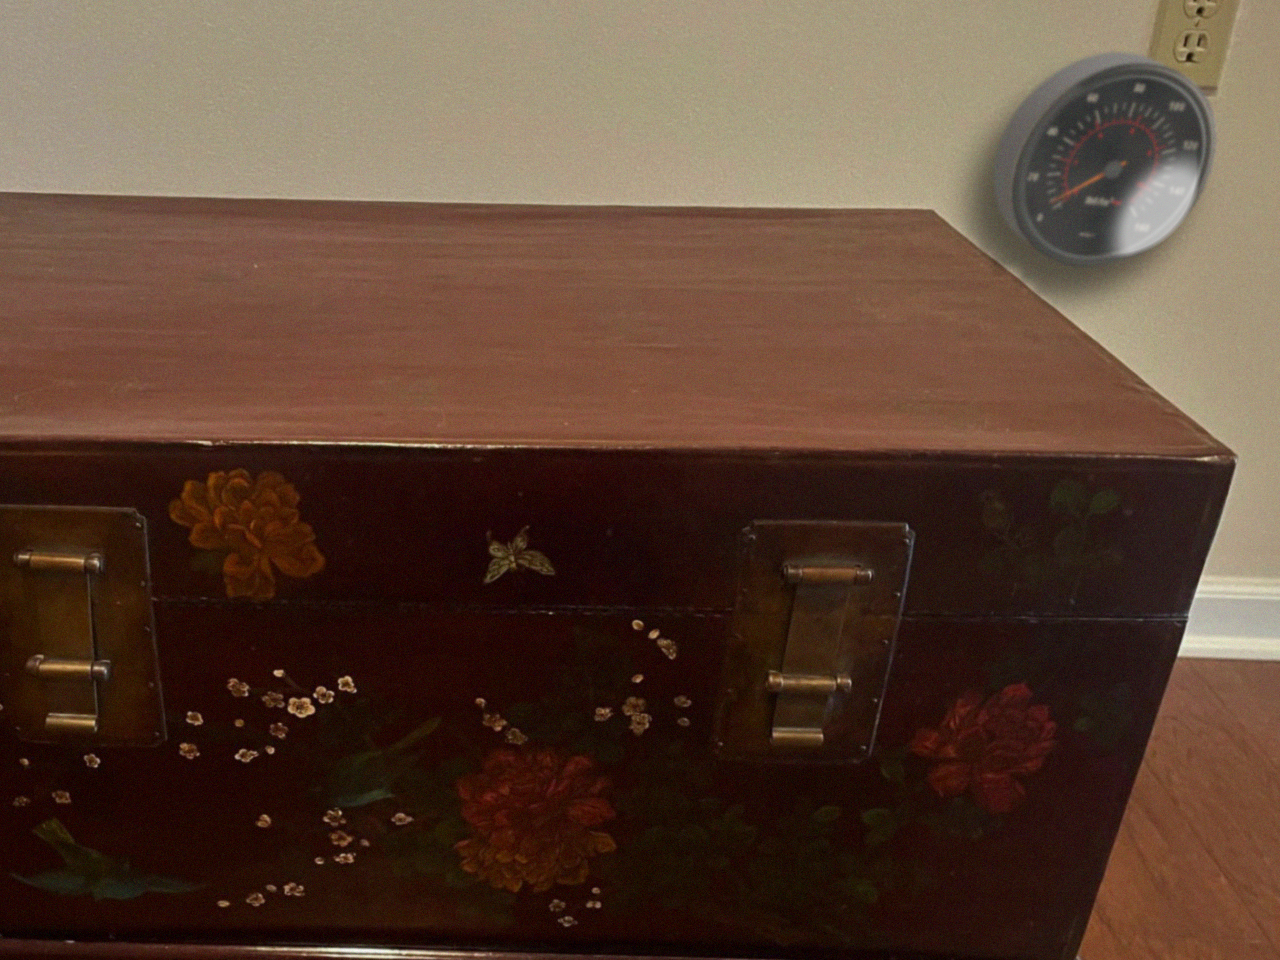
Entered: 5 psi
